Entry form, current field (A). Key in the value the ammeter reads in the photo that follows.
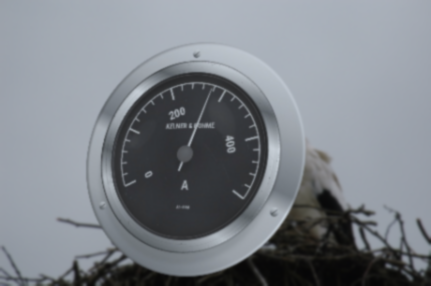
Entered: 280 A
